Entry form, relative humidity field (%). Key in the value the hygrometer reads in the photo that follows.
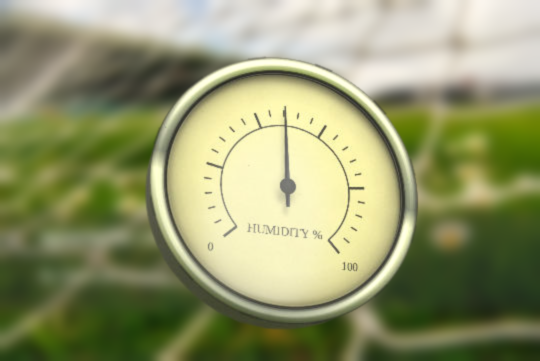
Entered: 48 %
